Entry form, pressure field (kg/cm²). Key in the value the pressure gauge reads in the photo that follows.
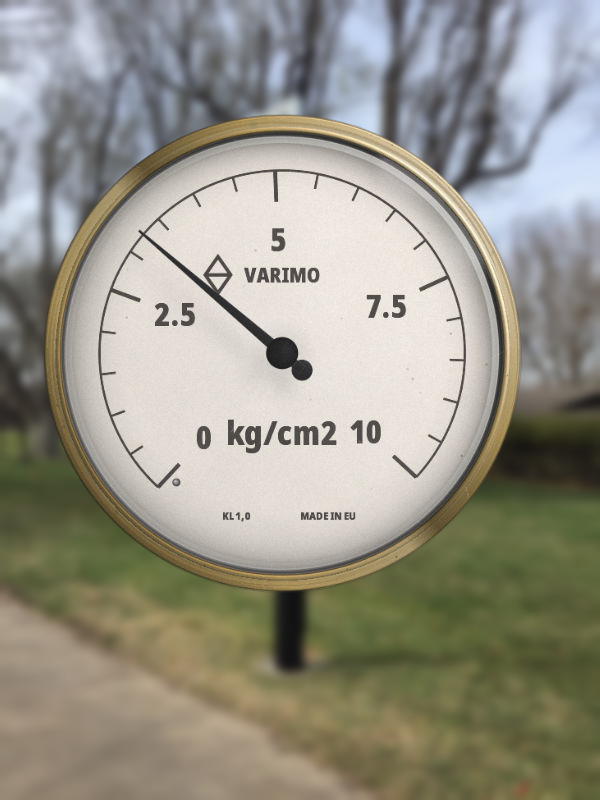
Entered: 3.25 kg/cm²
